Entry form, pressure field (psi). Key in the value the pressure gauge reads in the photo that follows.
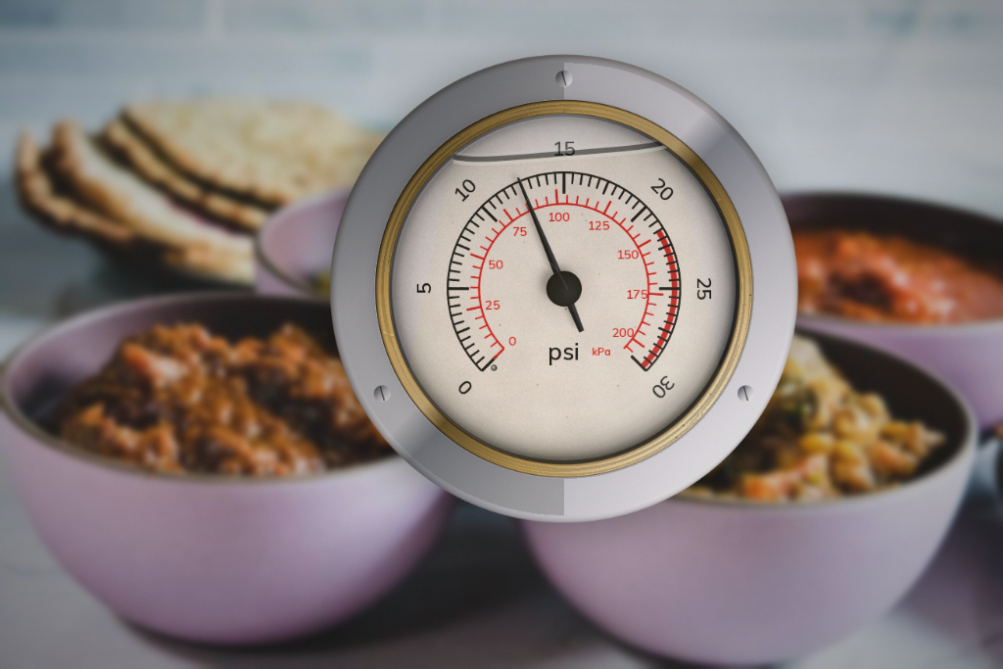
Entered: 12.5 psi
